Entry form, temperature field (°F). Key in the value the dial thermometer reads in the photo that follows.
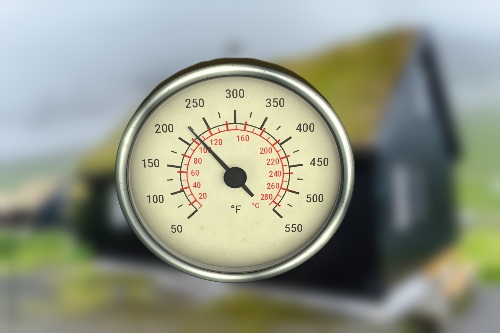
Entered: 225 °F
